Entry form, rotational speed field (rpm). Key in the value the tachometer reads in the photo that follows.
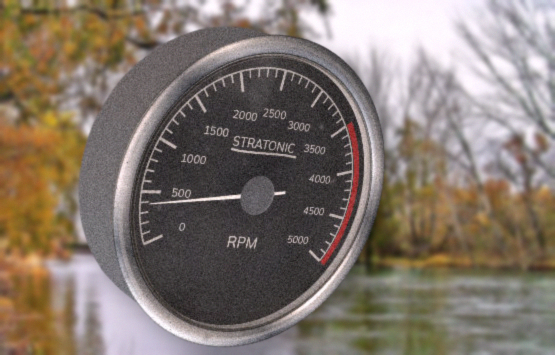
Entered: 400 rpm
